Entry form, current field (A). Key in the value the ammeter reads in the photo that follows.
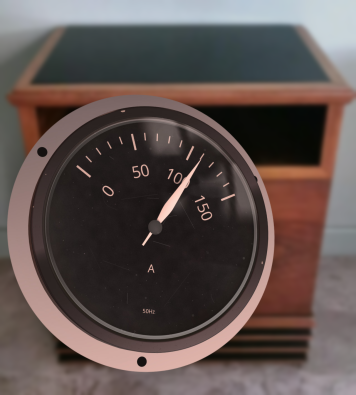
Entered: 110 A
